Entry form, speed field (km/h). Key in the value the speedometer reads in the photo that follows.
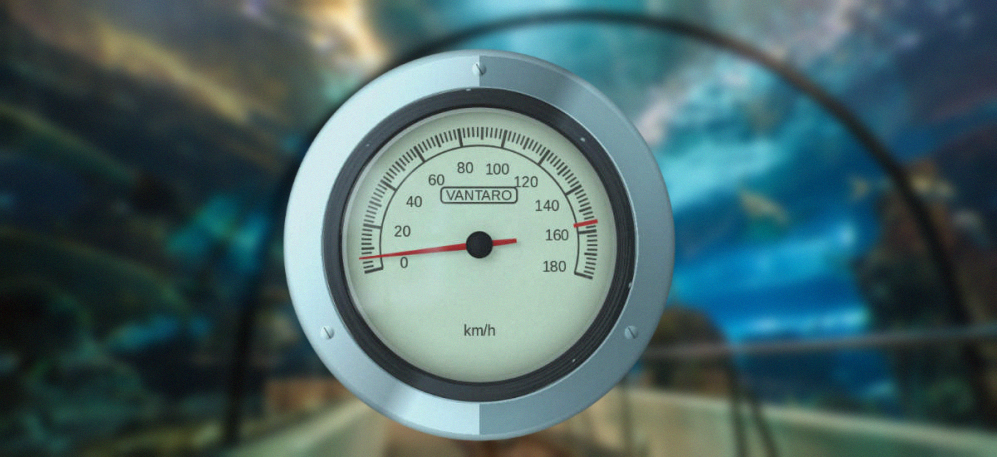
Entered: 6 km/h
